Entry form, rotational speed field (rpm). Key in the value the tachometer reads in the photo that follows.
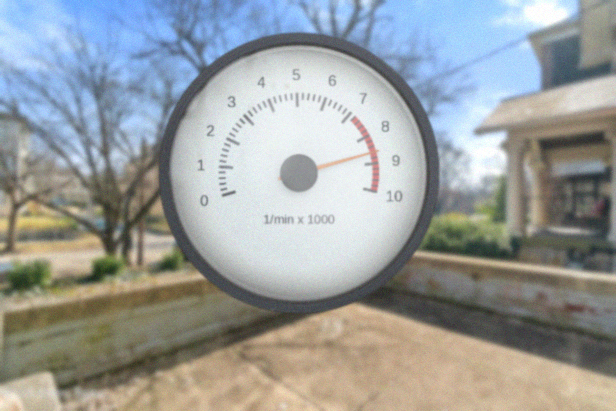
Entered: 8600 rpm
